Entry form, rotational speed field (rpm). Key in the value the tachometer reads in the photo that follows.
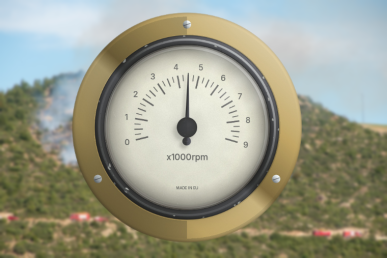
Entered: 4500 rpm
